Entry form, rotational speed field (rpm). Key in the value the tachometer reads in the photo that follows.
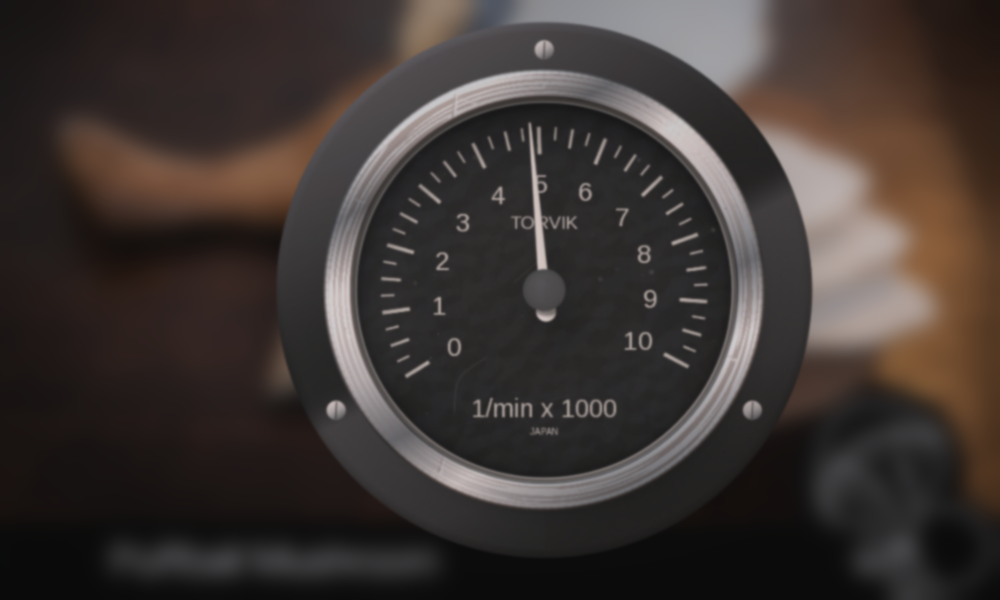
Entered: 4875 rpm
